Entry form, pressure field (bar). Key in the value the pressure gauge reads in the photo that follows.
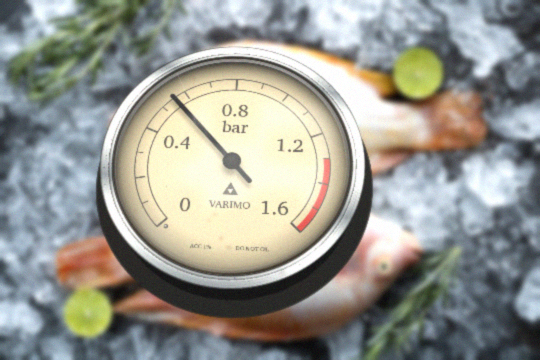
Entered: 0.55 bar
